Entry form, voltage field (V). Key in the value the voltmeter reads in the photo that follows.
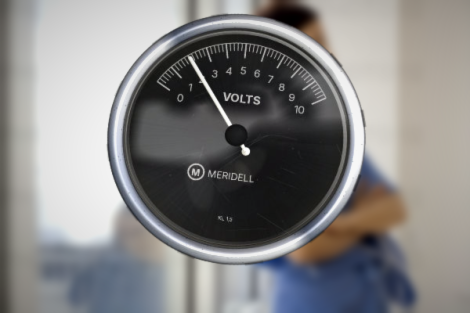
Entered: 2 V
